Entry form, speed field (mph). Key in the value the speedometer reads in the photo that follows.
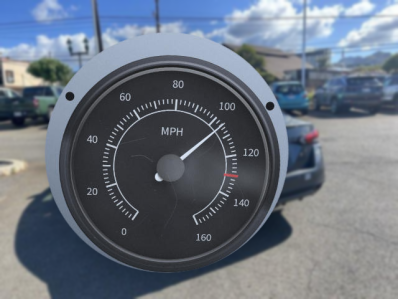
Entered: 104 mph
